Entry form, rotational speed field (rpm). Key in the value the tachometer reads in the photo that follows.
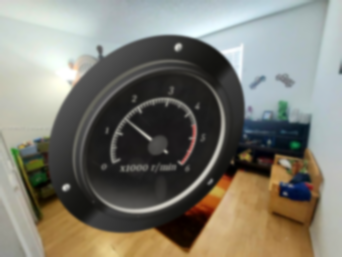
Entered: 1500 rpm
